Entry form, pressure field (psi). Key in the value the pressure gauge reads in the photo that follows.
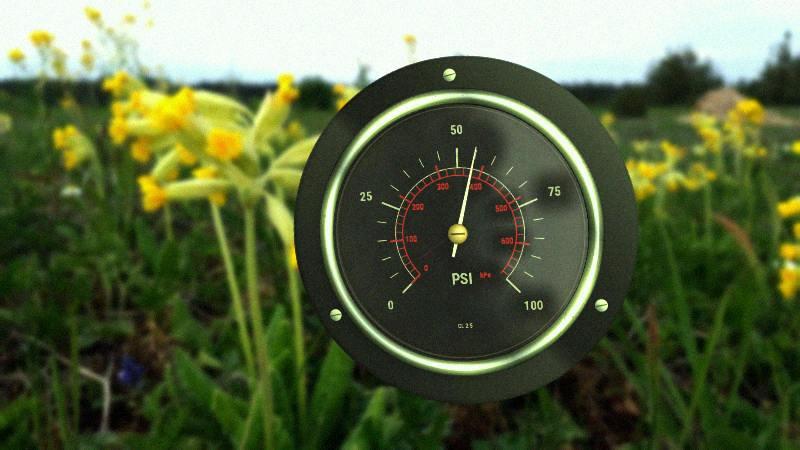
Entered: 55 psi
